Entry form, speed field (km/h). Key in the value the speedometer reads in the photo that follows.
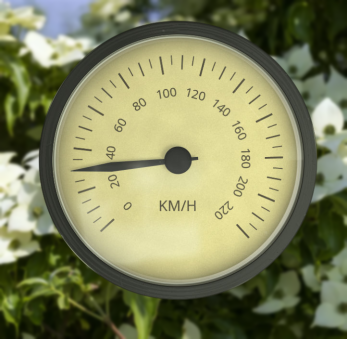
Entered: 30 km/h
